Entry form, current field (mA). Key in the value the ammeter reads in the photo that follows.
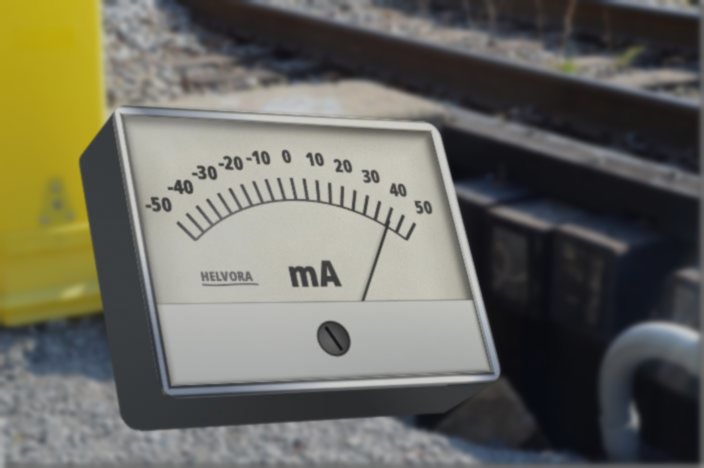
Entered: 40 mA
